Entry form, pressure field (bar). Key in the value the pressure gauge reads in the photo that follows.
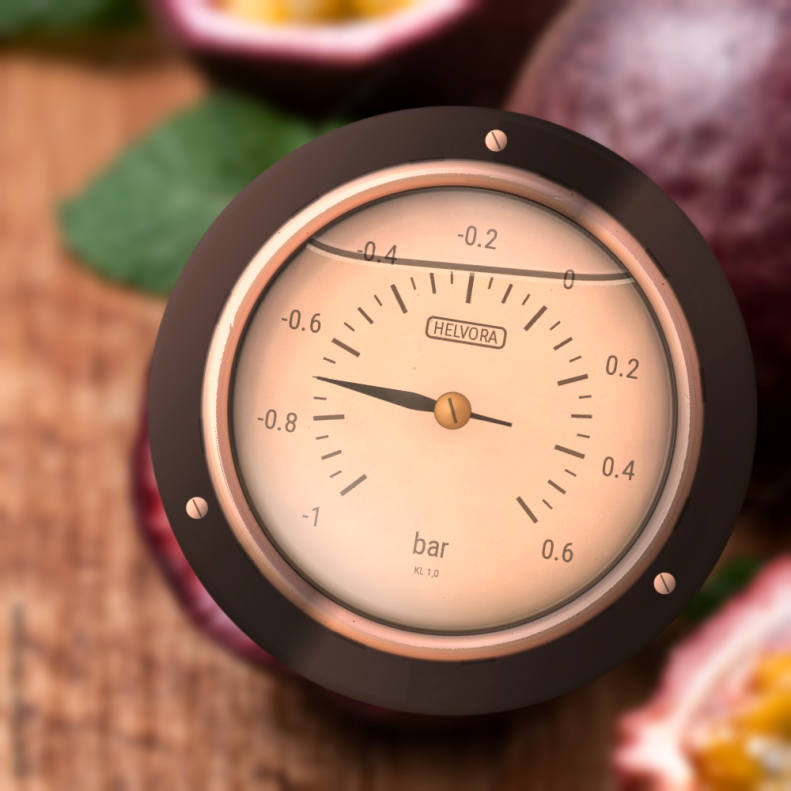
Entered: -0.7 bar
